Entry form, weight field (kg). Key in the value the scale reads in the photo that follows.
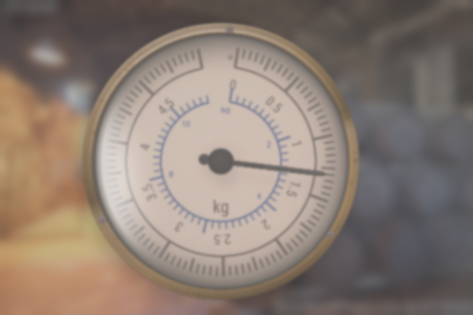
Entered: 1.3 kg
